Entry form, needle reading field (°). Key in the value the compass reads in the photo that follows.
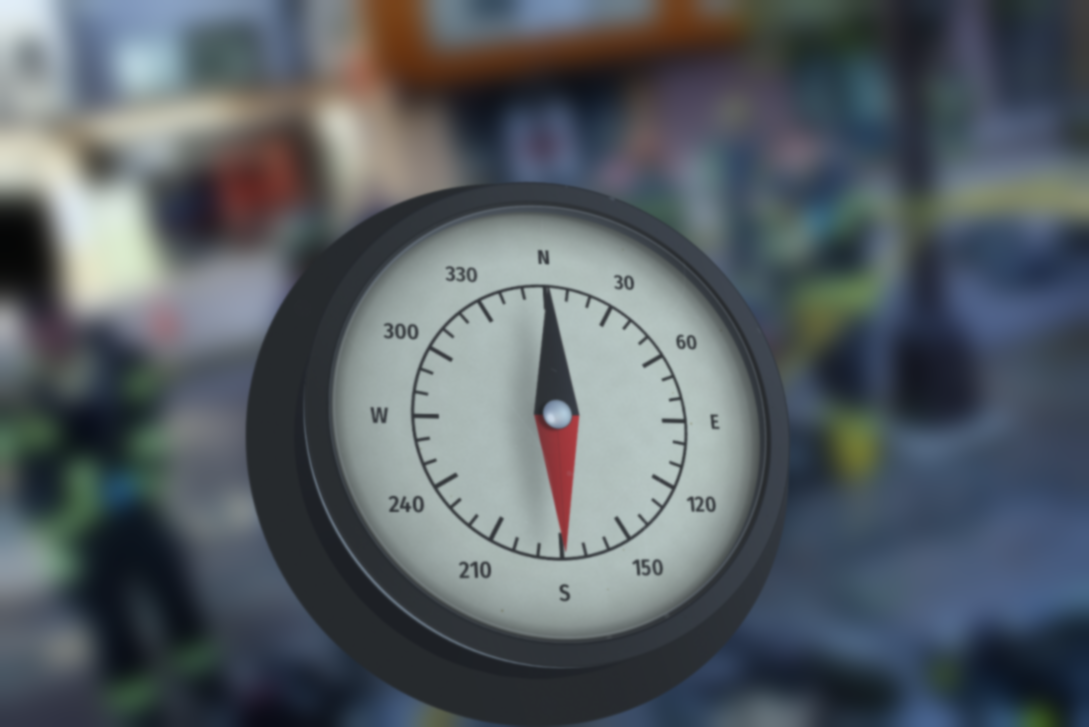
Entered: 180 °
